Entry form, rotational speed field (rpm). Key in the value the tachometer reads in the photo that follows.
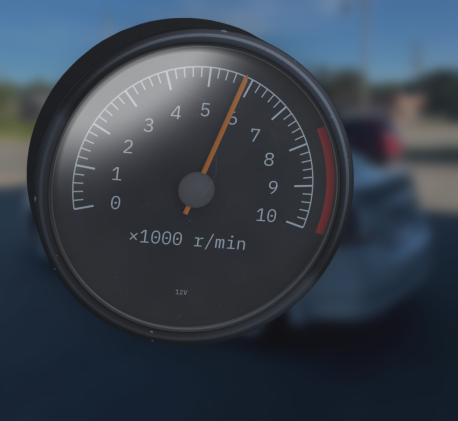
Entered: 5800 rpm
